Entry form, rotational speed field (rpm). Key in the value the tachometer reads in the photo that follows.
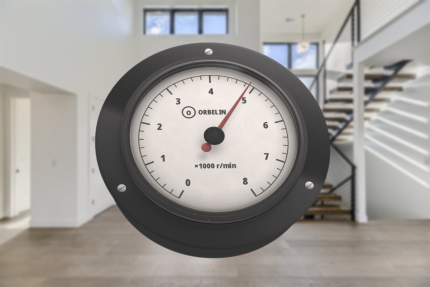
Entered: 4900 rpm
